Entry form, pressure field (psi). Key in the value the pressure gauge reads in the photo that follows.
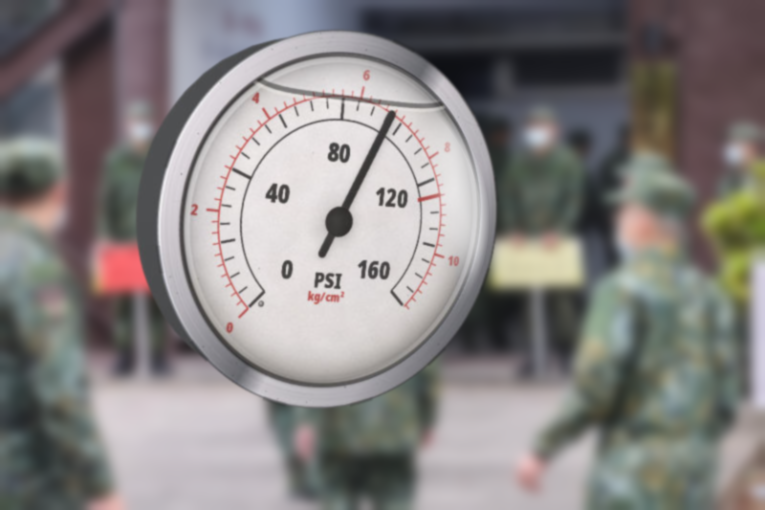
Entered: 95 psi
